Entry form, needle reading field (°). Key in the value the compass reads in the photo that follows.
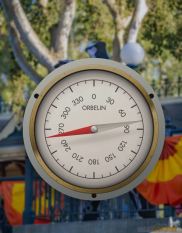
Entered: 260 °
